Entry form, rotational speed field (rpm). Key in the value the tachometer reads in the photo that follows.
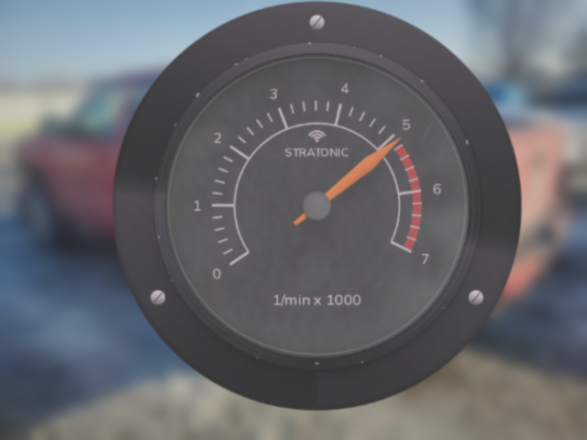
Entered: 5100 rpm
